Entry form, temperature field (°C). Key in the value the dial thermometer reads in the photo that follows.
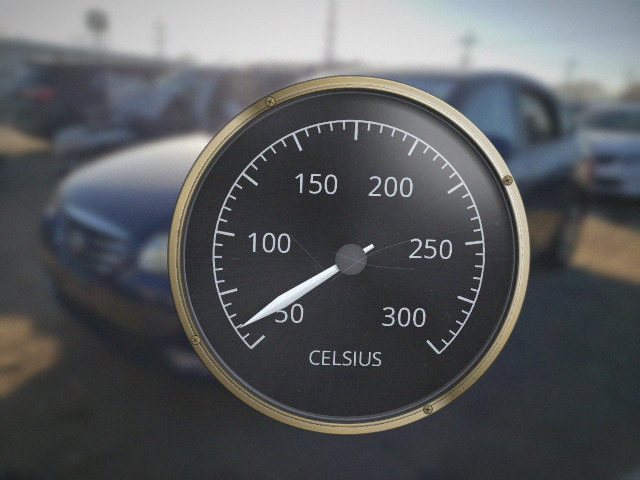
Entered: 60 °C
